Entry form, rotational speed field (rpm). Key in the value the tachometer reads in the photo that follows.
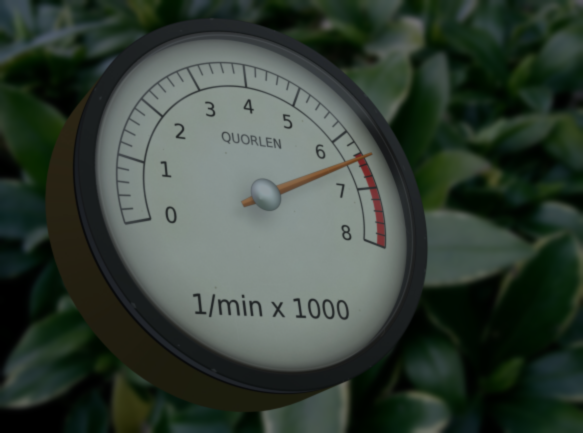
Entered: 6500 rpm
